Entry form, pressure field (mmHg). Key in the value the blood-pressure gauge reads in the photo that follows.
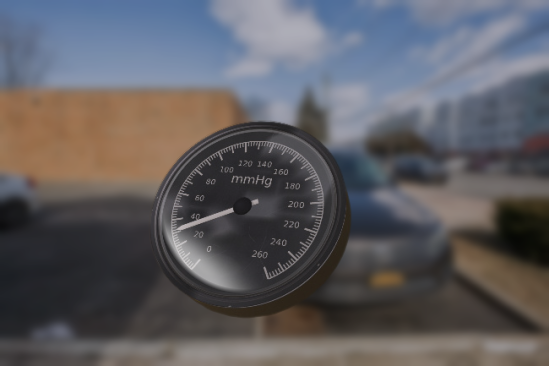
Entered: 30 mmHg
